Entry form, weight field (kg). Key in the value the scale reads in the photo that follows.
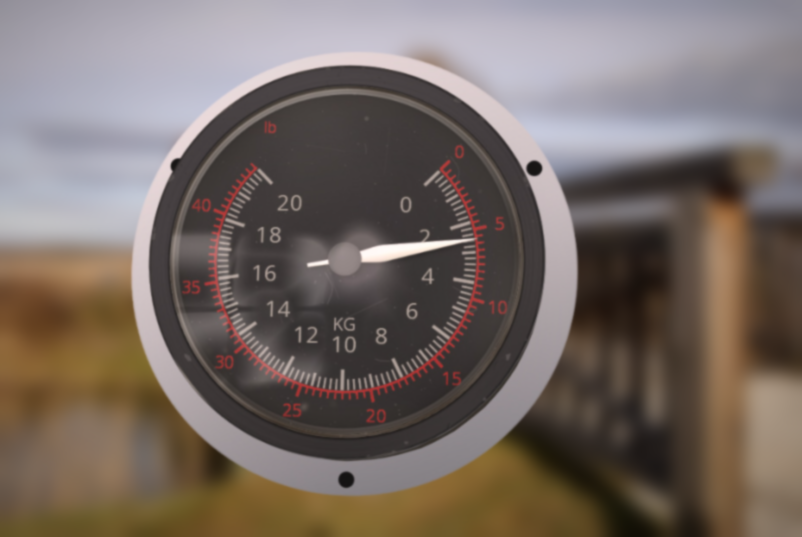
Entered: 2.6 kg
